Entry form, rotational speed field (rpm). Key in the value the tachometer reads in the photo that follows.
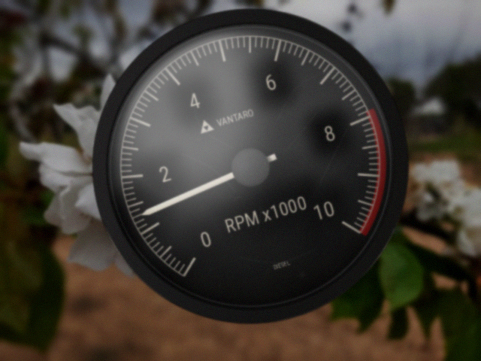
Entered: 1300 rpm
